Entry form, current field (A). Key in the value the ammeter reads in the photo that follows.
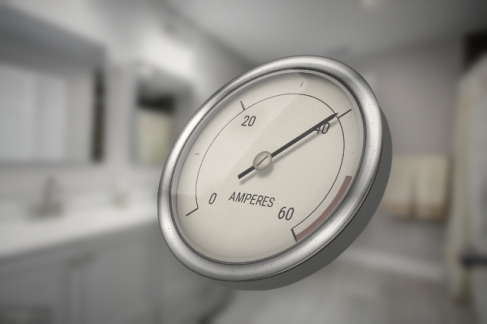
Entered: 40 A
